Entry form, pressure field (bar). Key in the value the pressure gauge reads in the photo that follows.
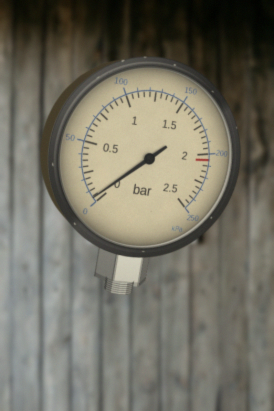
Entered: 0.05 bar
